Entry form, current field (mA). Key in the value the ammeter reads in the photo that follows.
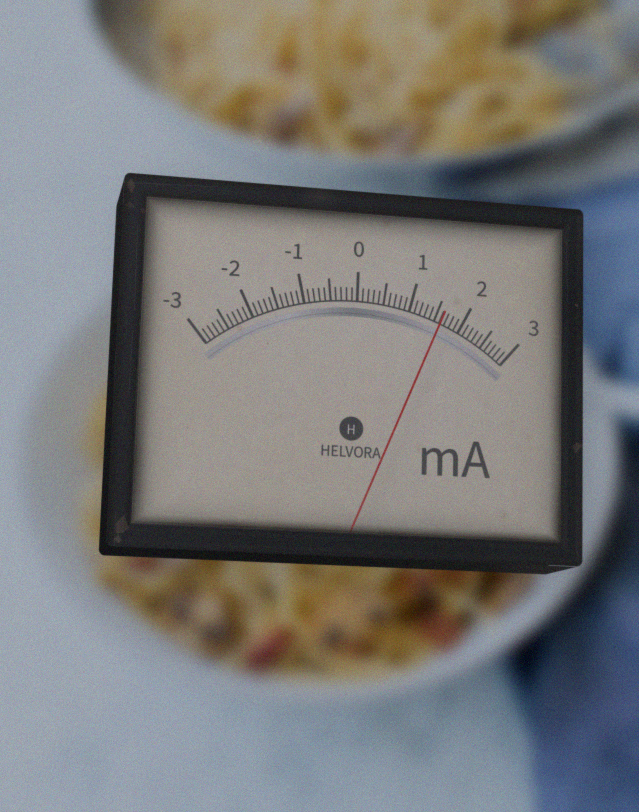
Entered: 1.6 mA
